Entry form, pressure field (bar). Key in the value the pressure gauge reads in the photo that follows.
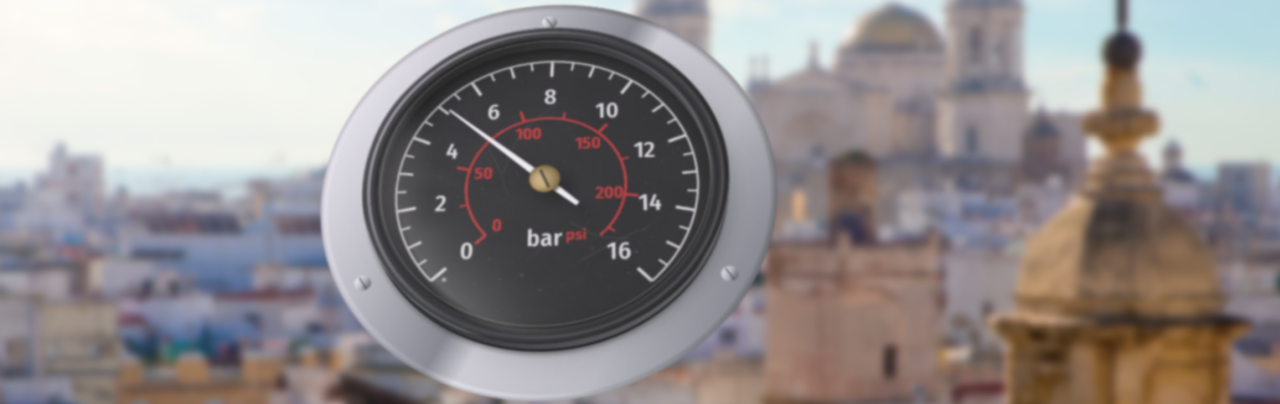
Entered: 5 bar
